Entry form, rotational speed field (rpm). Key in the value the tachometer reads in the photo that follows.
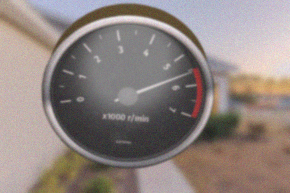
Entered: 5500 rpm
